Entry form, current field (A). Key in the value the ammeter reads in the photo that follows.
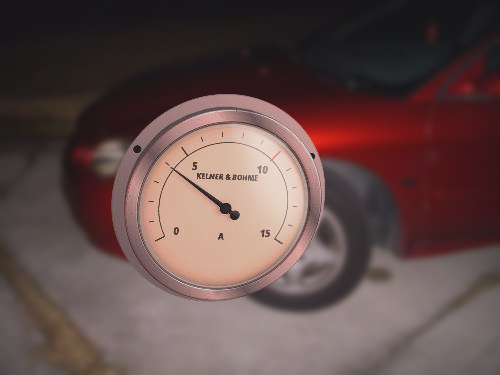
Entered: 4 A
